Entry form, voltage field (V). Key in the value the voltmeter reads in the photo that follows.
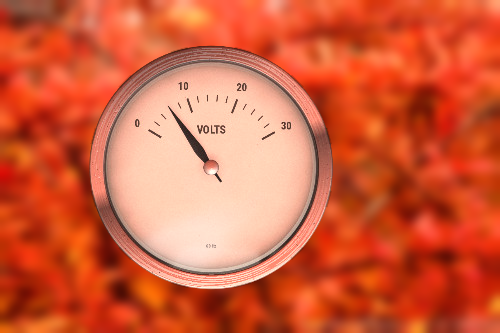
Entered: 6 V
